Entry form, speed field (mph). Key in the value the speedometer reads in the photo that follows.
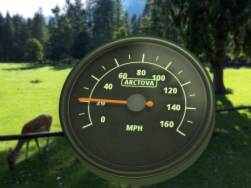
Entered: 20 mph
